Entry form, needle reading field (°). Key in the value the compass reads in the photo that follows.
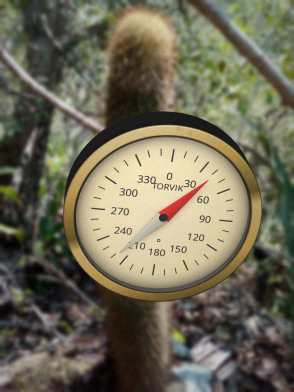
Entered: 40 °
